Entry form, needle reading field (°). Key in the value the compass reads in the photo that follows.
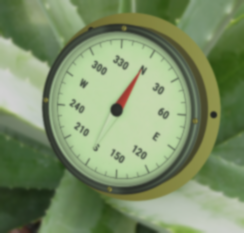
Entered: 0 °
